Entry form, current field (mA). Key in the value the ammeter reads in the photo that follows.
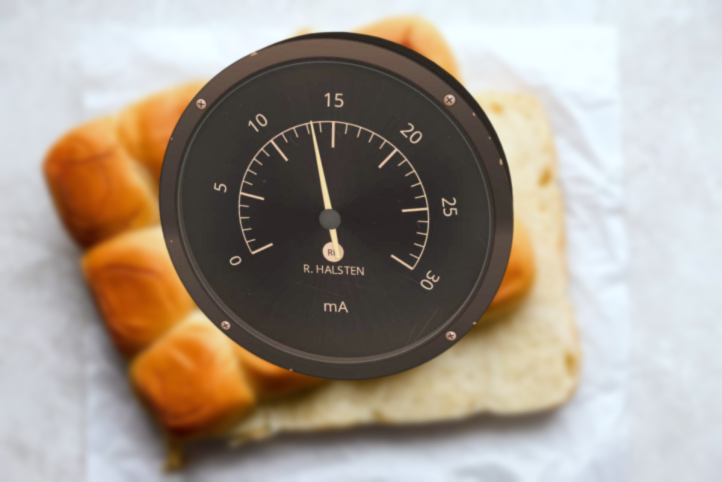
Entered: 13.5 mA
